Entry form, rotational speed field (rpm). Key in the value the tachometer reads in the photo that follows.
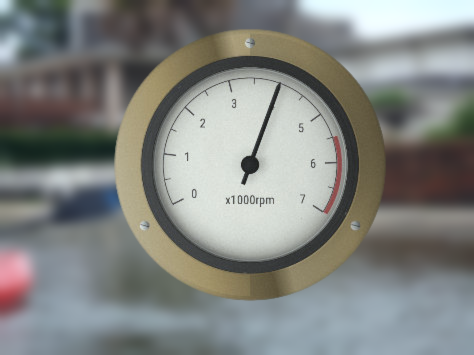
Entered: 4000 rpm
